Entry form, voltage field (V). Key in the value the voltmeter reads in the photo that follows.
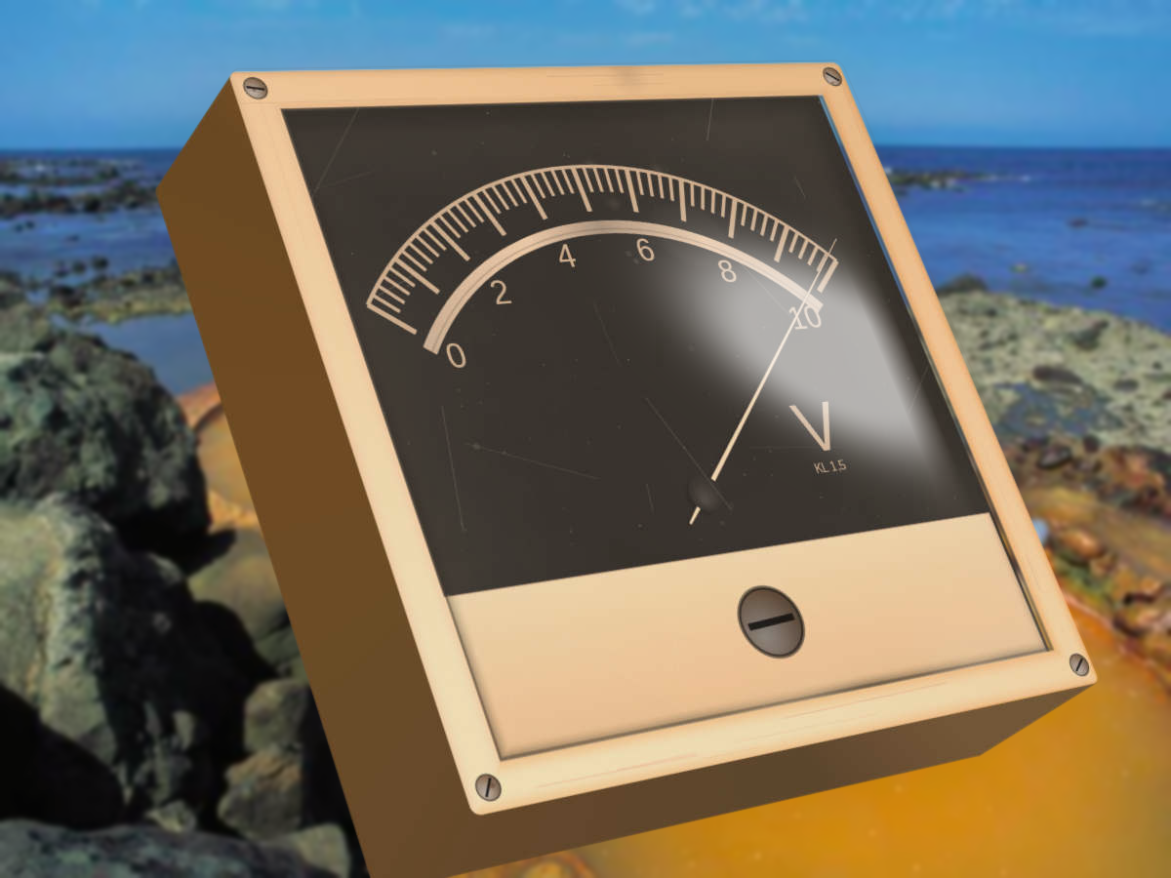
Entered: 9.8 V
